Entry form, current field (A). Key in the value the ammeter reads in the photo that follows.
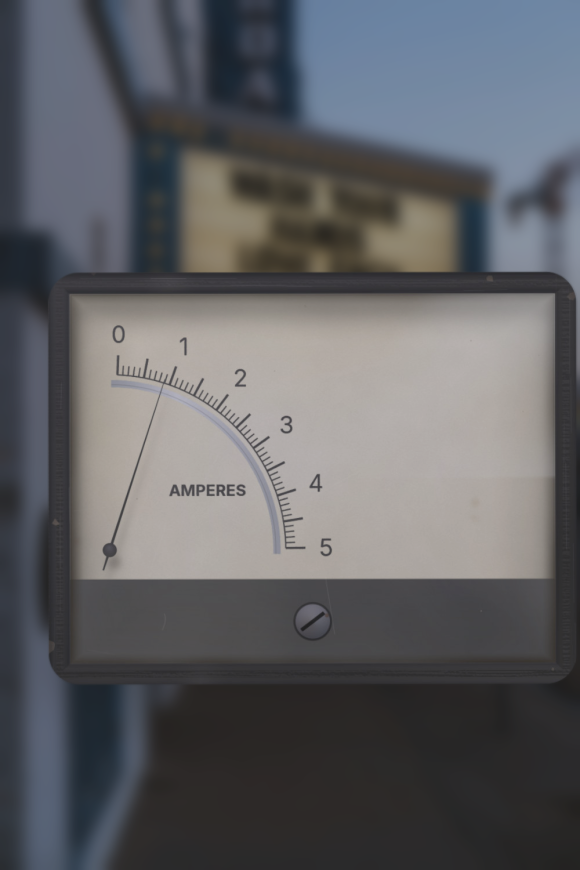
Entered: 0.9 A
